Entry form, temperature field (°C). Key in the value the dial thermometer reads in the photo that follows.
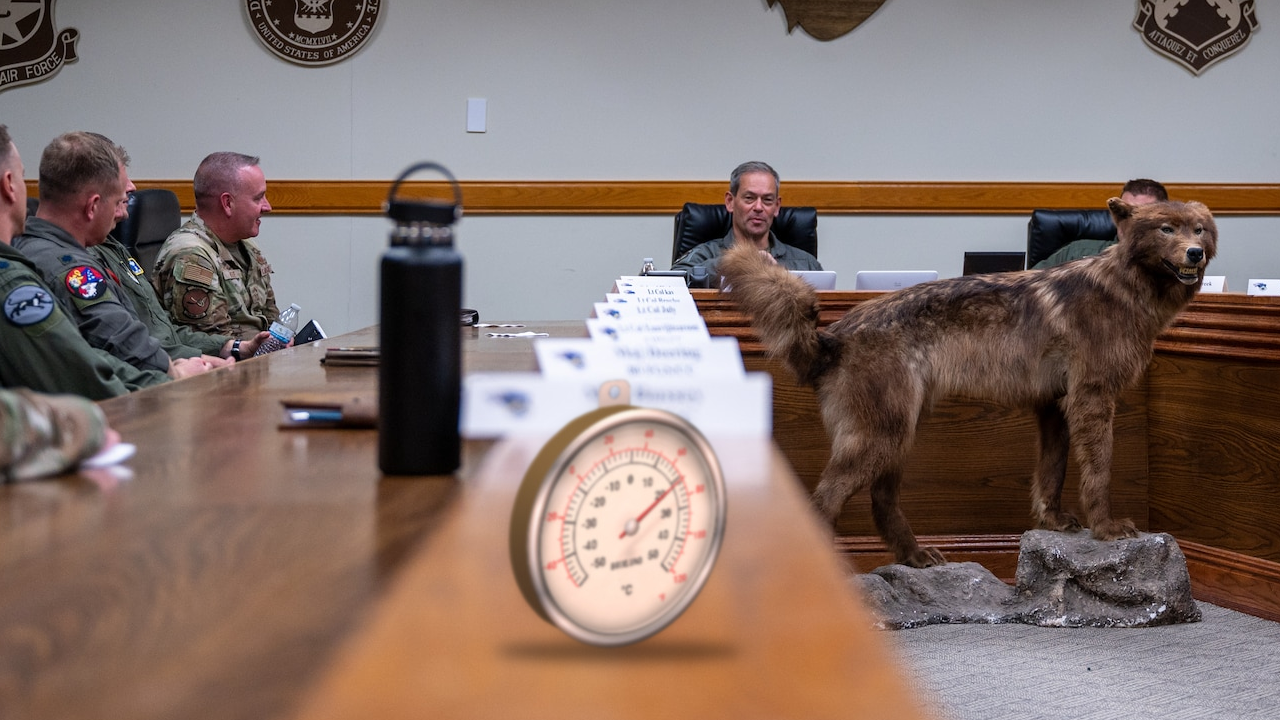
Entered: 20 °C
